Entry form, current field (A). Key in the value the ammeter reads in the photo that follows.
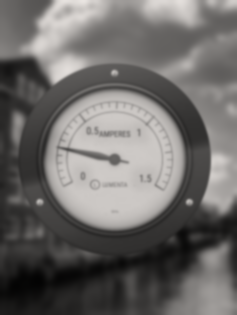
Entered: 0.25 A
